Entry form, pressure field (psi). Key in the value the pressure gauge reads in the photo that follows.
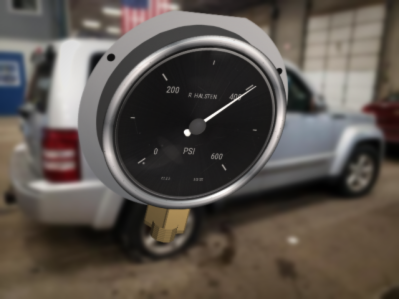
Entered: 400 psi
